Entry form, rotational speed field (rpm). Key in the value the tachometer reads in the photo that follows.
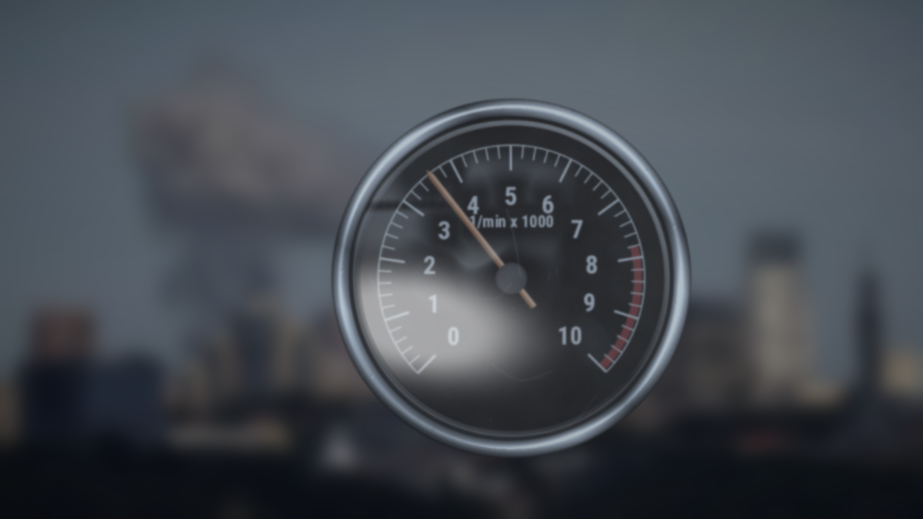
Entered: 3600 rpm
